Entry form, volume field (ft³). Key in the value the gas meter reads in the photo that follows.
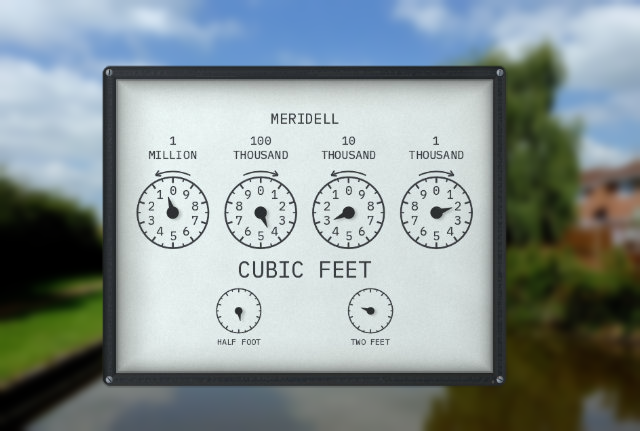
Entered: 43200 ft³
